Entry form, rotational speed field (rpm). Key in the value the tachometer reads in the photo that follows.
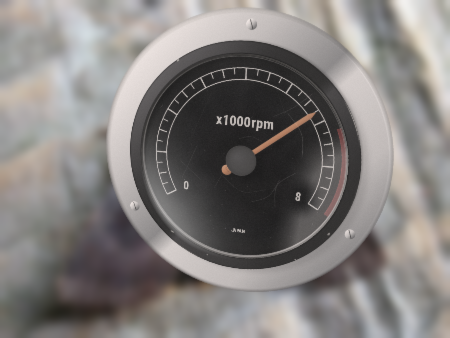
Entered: 5750 rpm
